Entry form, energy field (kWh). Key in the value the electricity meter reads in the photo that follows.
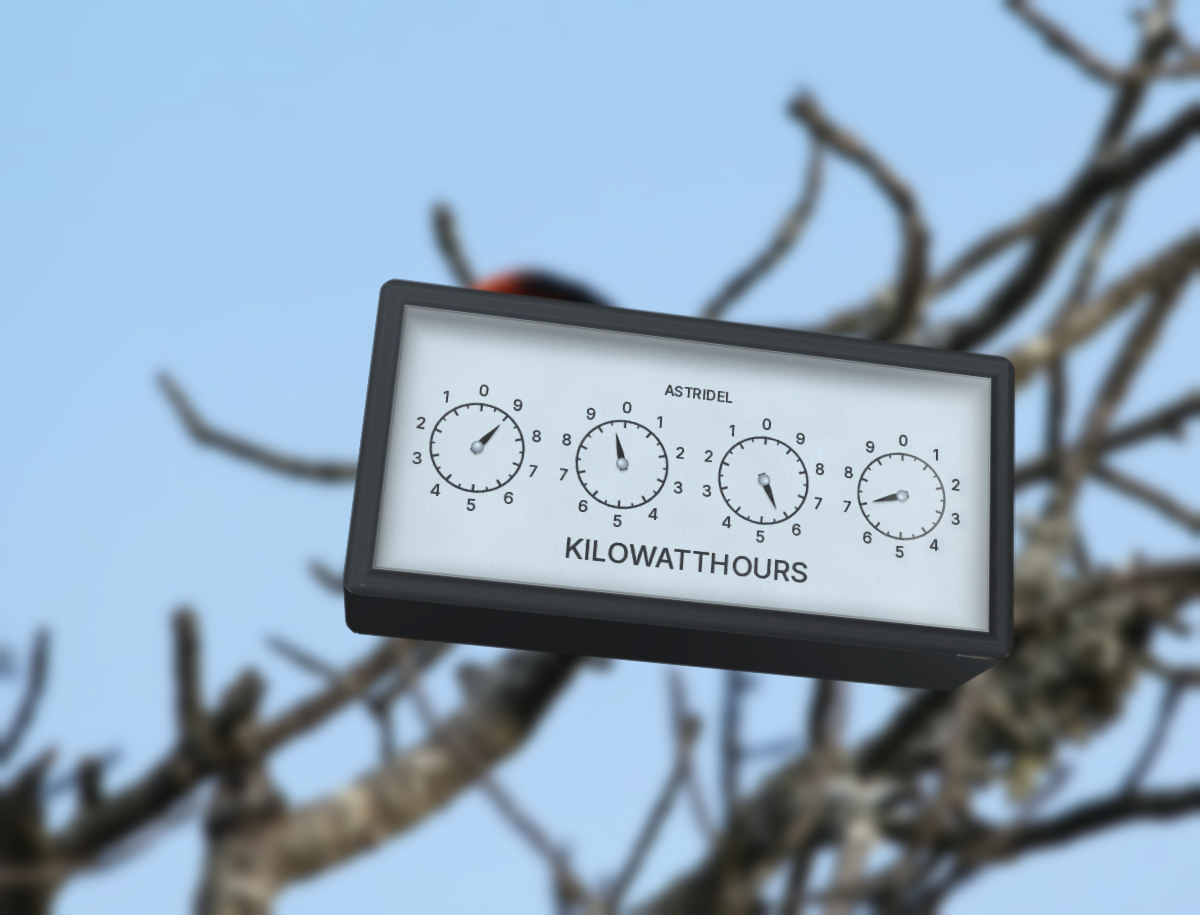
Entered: 8957 kWh
